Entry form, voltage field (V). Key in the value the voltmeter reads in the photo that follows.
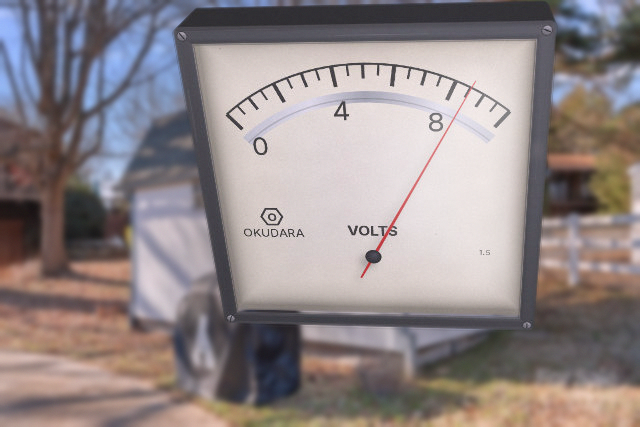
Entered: 8.5 V
